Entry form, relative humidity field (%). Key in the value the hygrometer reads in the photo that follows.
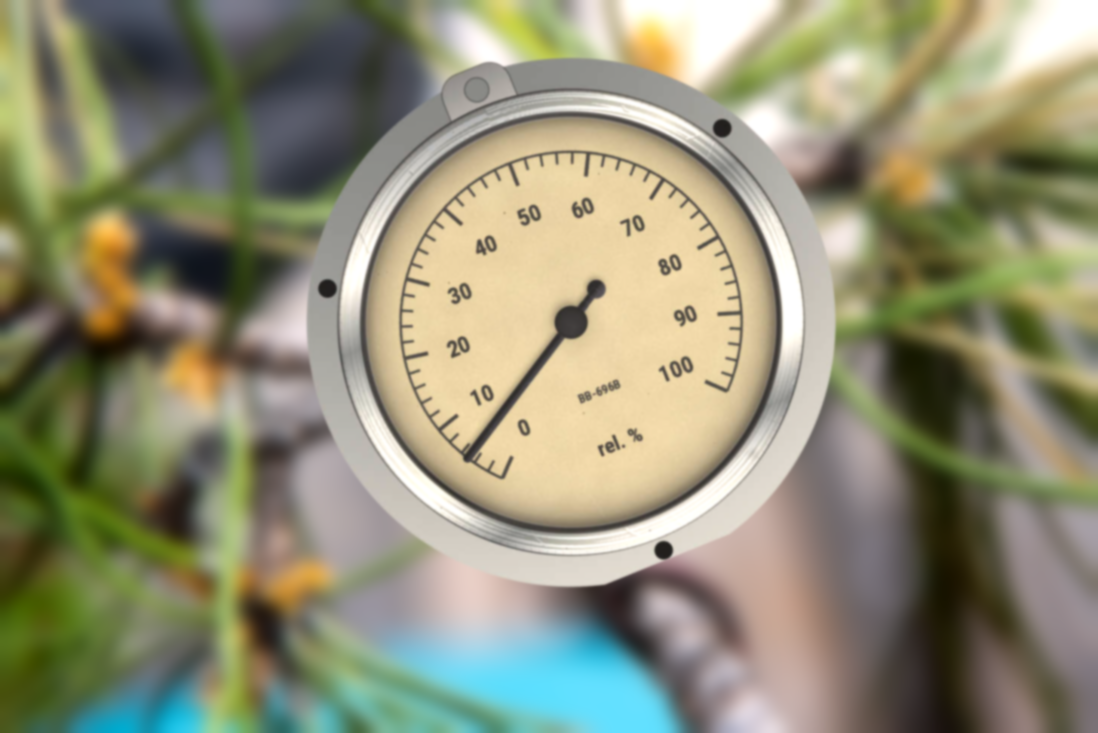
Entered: 5 %
